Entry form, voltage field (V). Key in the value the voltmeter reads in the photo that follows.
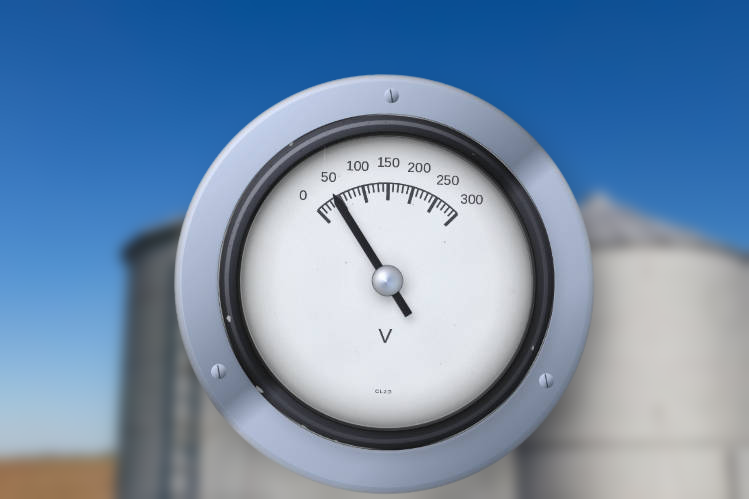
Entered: 40 V
